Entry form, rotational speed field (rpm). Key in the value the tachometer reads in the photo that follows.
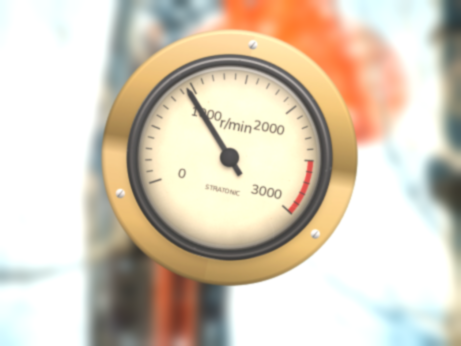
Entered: 950 rpm
